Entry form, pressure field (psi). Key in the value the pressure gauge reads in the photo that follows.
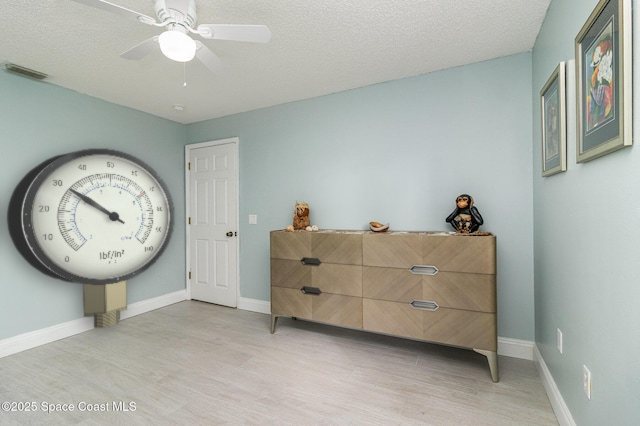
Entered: 30 psi
